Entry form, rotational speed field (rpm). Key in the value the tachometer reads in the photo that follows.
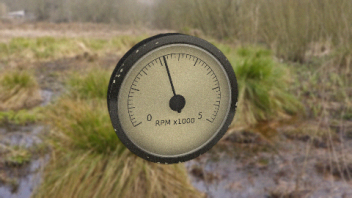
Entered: 2100 rpm
